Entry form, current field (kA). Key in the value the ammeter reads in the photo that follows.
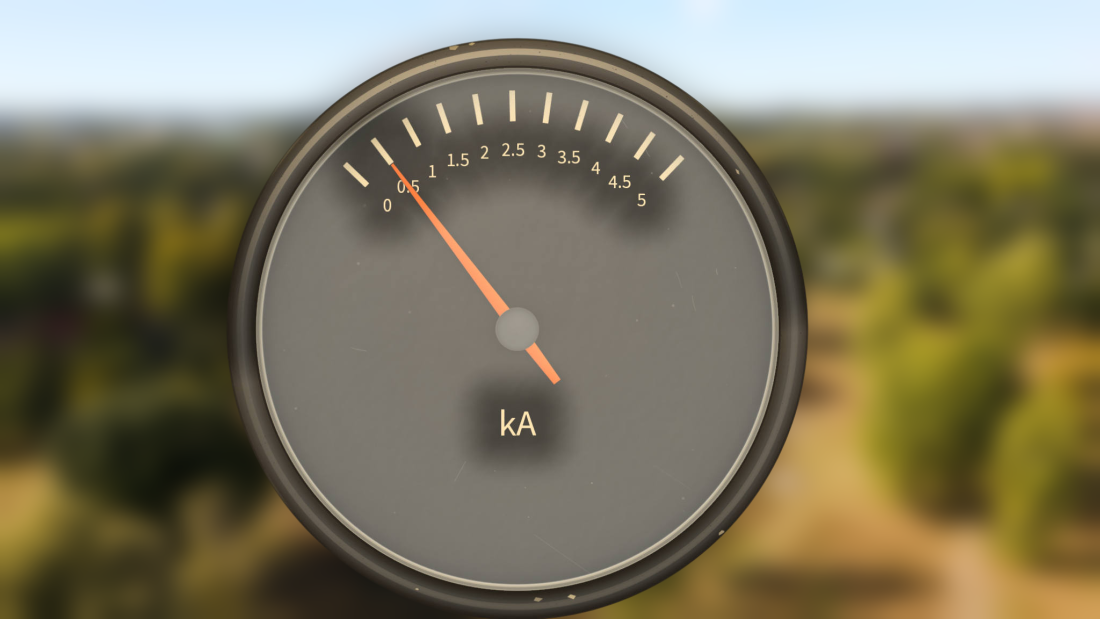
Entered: 0.5 kA
